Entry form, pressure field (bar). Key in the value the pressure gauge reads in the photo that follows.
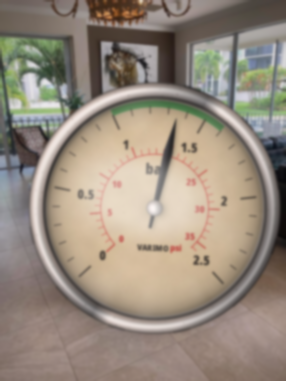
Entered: 1.35 bar
